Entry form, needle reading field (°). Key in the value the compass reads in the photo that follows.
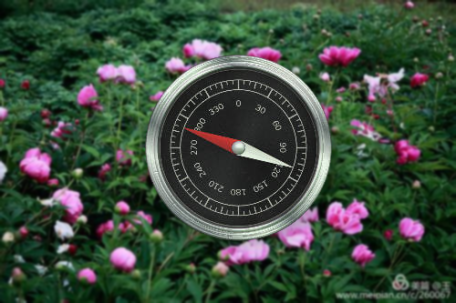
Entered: 290 °
